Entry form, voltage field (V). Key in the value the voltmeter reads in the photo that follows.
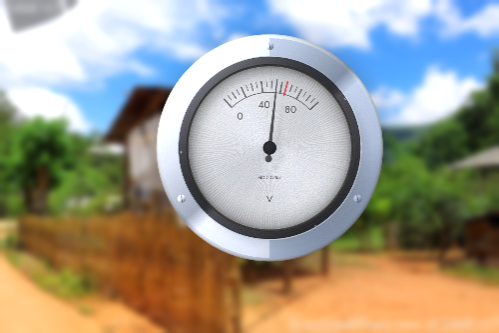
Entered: 55 V
